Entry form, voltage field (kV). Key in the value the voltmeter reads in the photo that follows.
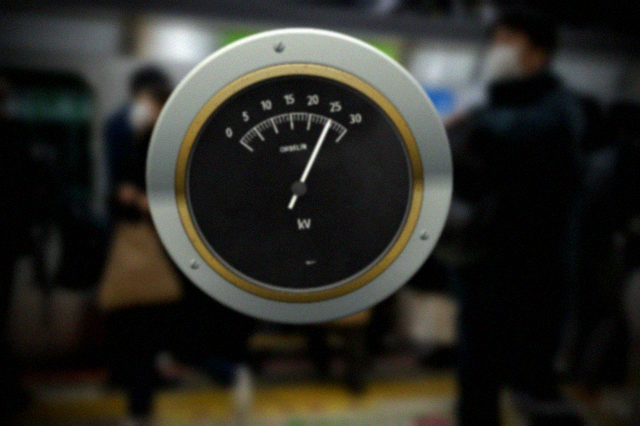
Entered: 25 kV
